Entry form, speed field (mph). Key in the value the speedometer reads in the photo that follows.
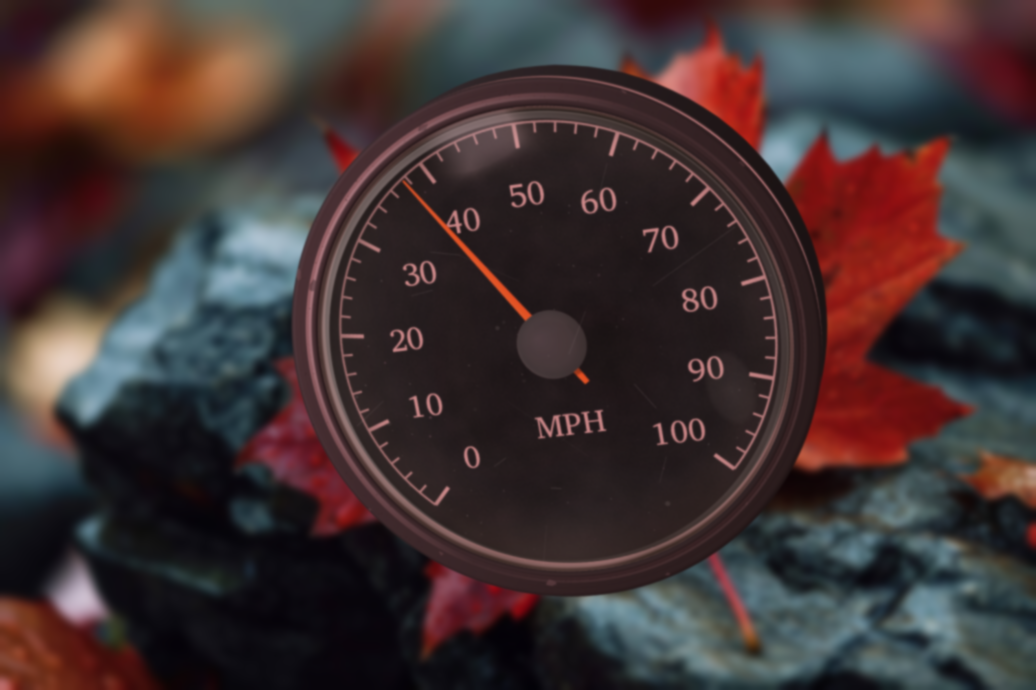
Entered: 38 mph
